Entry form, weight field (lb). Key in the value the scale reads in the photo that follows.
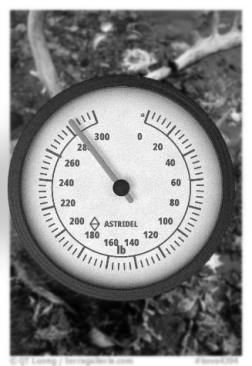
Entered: 284 lb
